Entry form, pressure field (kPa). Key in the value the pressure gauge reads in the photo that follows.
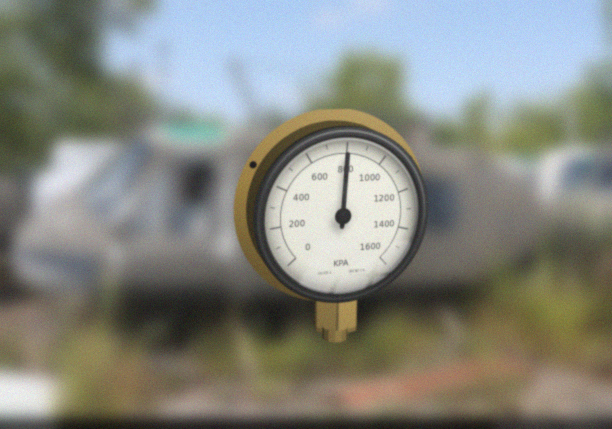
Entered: 800 kPa
